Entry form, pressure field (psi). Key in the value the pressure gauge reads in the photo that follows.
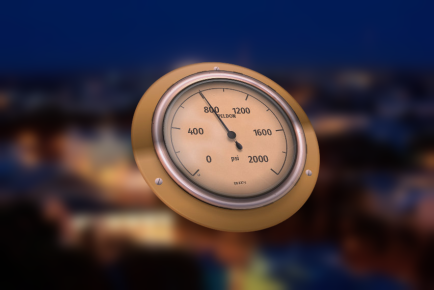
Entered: 800 psi
